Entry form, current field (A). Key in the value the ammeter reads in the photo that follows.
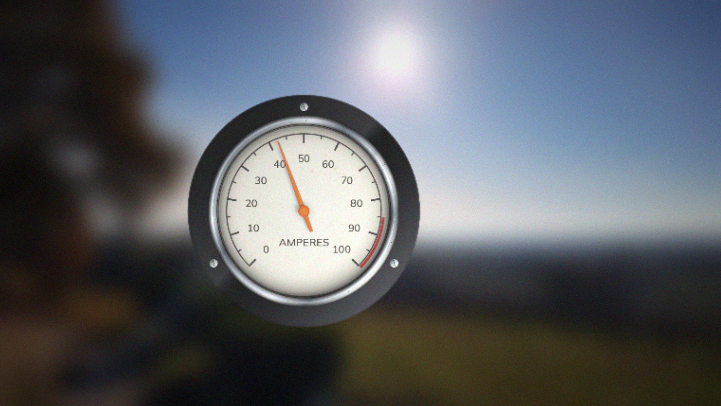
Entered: 42.5 A
